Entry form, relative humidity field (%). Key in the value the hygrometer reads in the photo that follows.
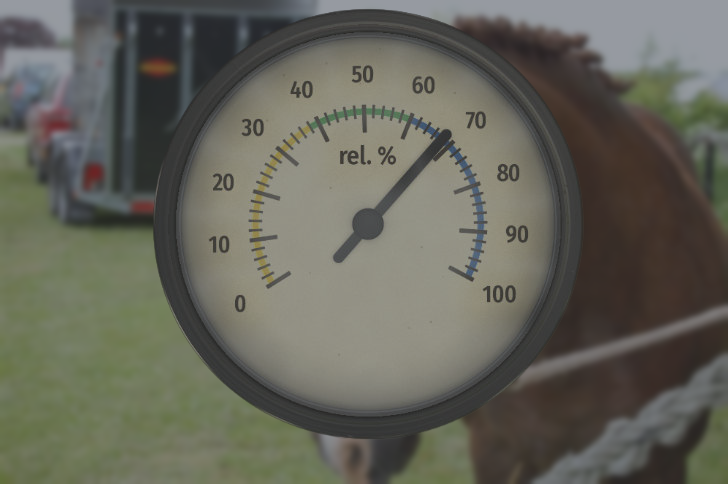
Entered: 68 %
